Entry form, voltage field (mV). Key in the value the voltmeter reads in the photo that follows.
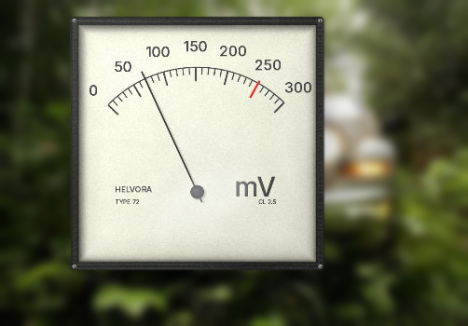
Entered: 70 mV
